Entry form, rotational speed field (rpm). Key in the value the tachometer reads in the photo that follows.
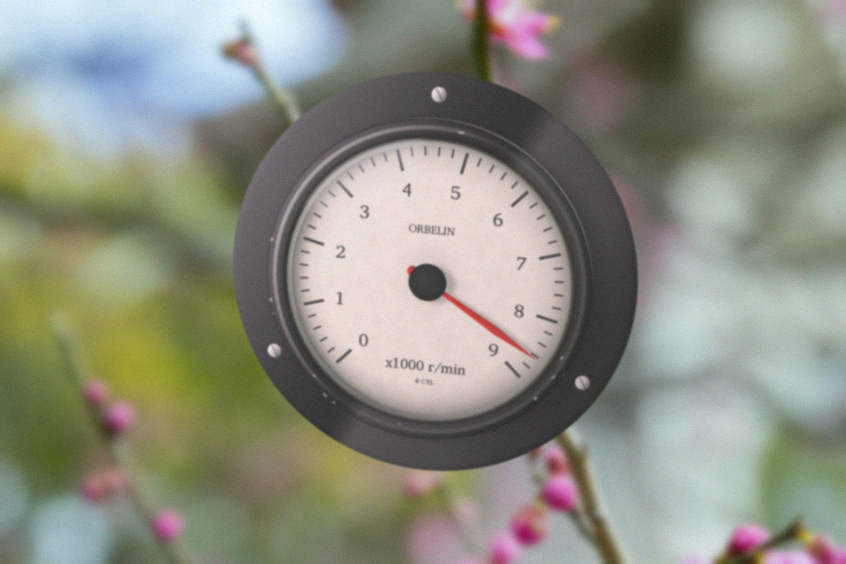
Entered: 8600 rpm
